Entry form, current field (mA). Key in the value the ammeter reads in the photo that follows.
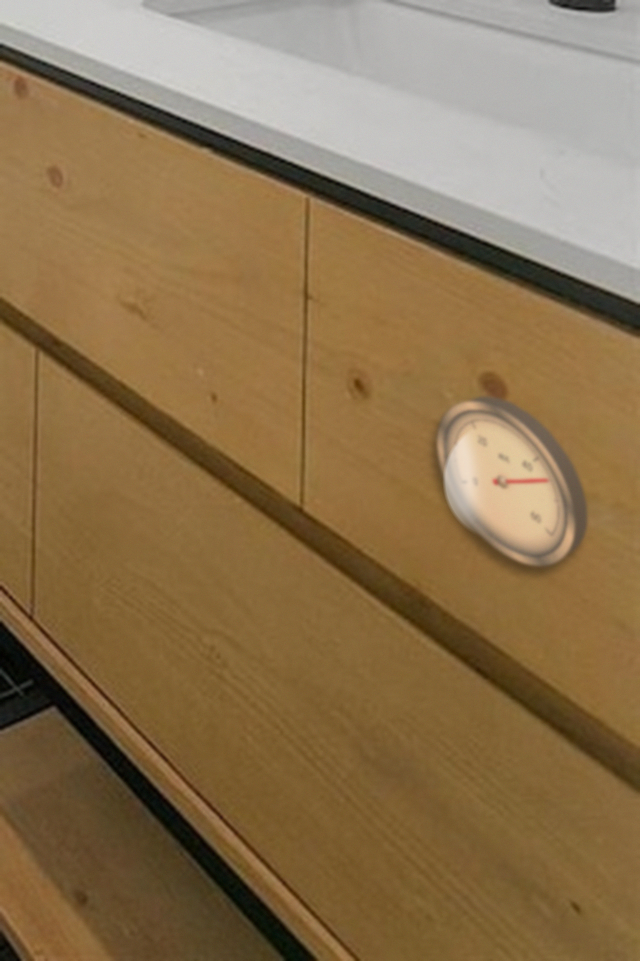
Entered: 45 mA
